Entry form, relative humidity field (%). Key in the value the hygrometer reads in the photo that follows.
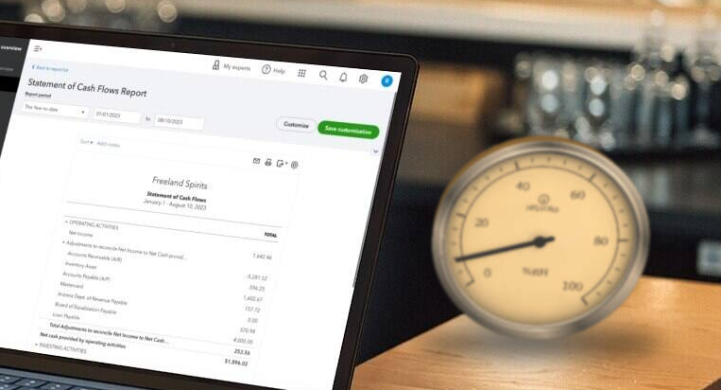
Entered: 8 %
